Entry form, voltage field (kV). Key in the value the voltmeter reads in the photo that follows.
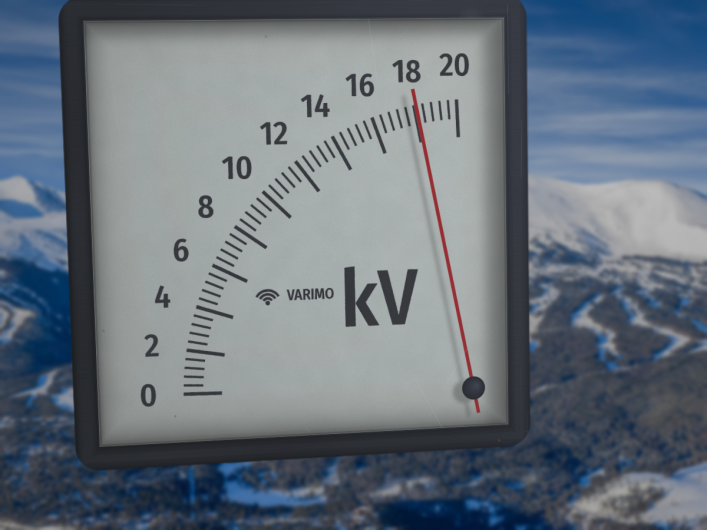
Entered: 18 kV
